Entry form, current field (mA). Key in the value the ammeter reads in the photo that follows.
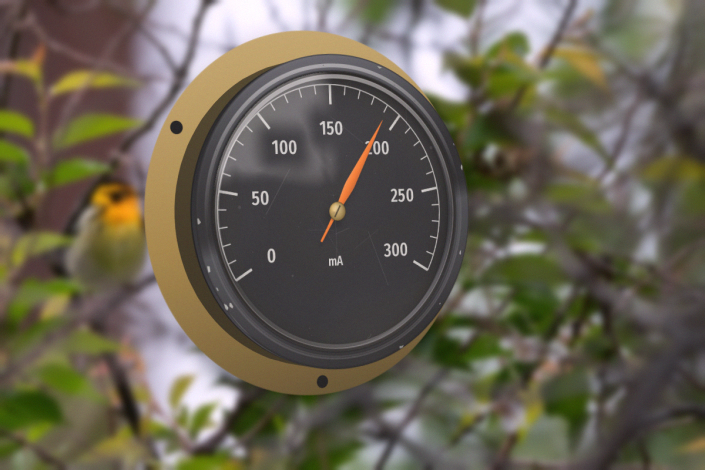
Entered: 190 mA
